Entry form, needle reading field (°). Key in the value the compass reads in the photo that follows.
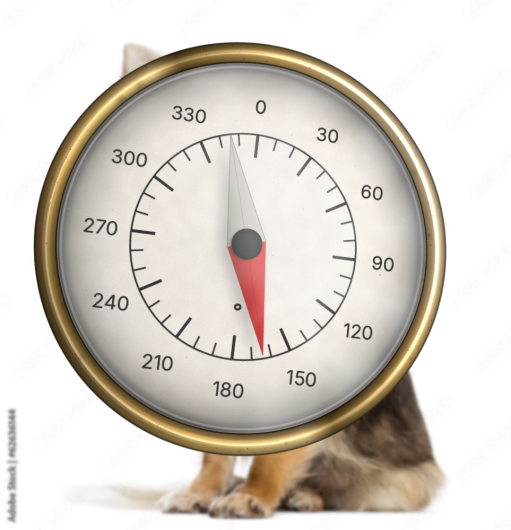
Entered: 165 °
